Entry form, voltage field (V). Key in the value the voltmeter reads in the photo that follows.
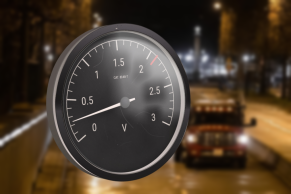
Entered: 0.25 V
